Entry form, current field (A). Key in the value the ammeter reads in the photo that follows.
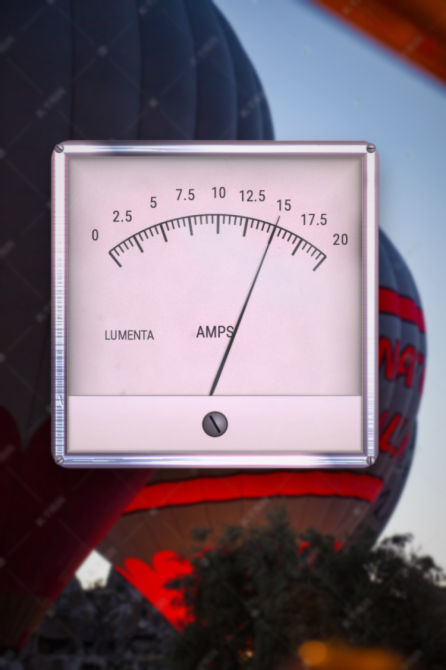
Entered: 15 A
